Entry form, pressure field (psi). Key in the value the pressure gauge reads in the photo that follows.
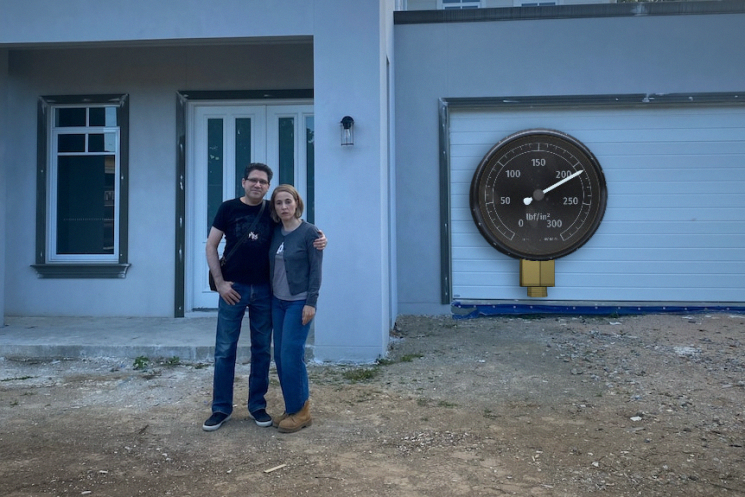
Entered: 210 psi
